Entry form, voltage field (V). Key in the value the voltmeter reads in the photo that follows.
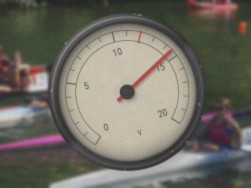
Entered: 14.5 V
